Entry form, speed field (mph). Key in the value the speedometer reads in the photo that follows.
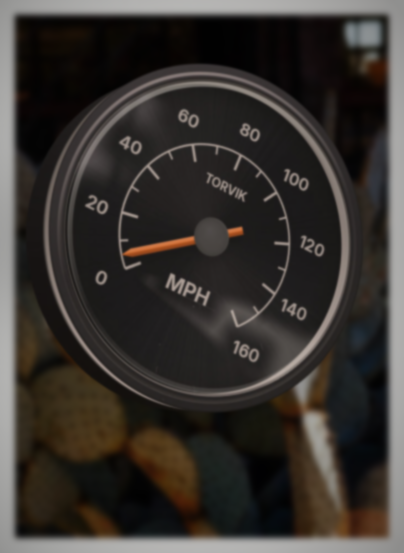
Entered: 5 mph
